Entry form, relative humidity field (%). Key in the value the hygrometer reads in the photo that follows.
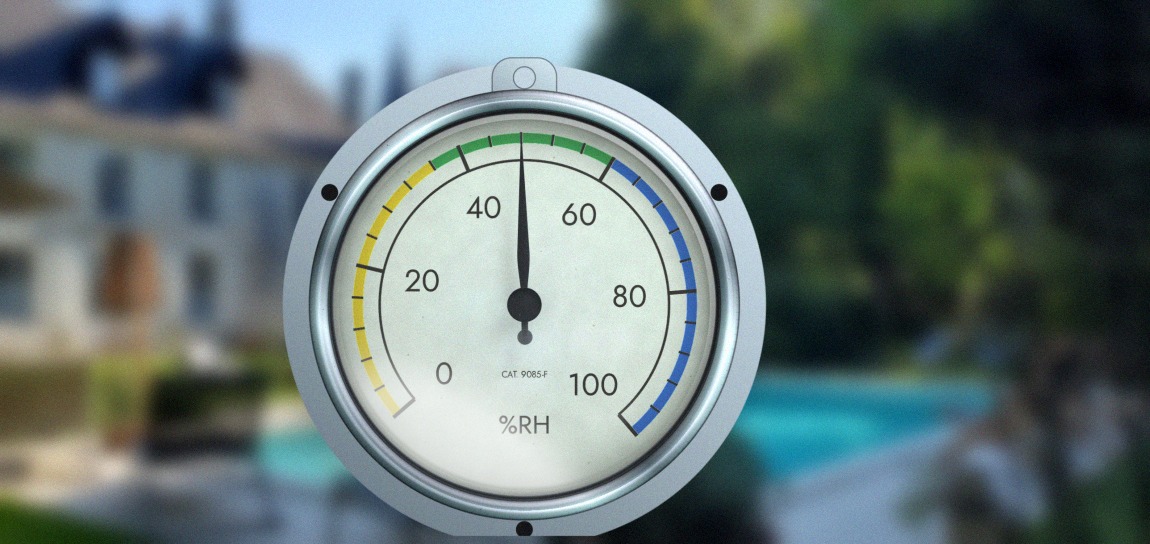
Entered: 48 %
